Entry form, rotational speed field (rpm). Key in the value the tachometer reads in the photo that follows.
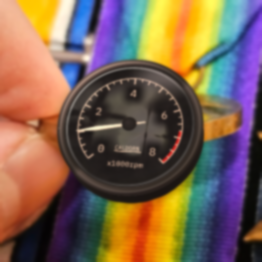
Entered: 1000 rpm
